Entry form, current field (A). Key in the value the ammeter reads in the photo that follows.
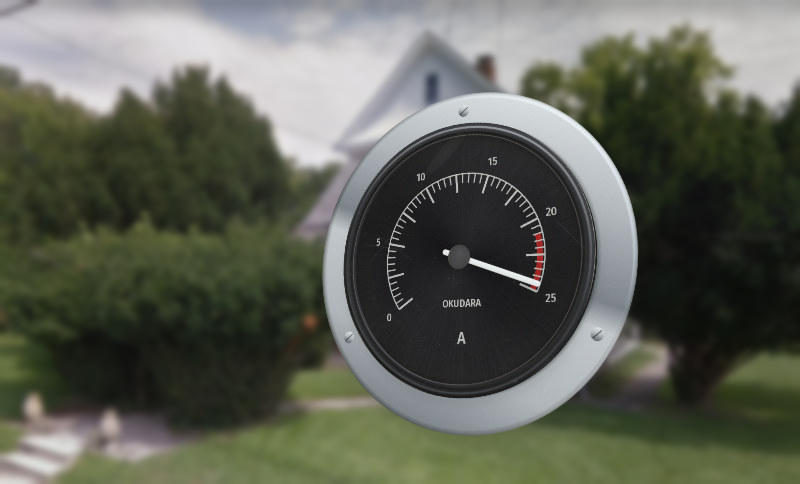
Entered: 24.5 A
